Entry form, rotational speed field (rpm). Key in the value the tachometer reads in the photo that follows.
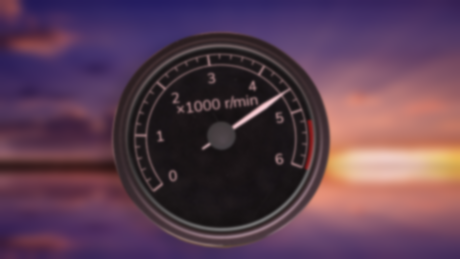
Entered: 4600 rpm
